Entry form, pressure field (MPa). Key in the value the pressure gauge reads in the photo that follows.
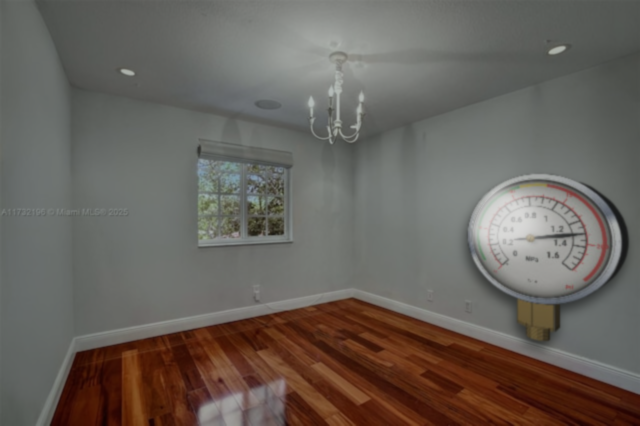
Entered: 1.3 MPa
